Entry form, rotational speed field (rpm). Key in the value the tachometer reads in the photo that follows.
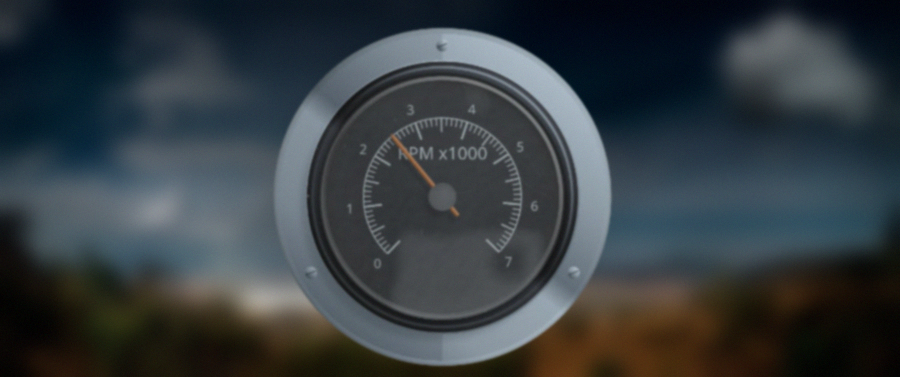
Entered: 2500 rpm
